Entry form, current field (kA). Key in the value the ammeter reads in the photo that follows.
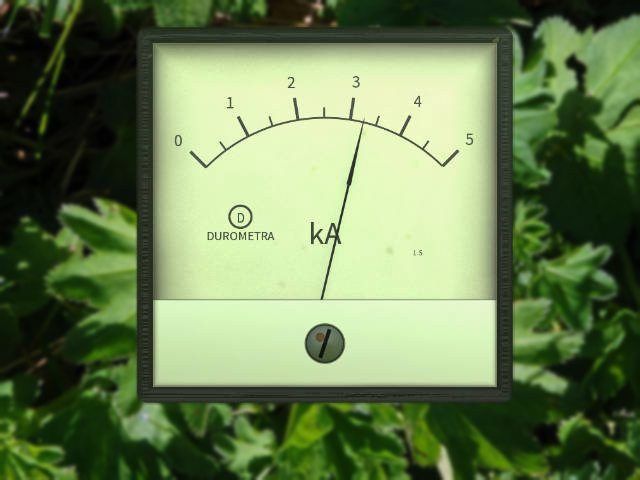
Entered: 3.25 kA
